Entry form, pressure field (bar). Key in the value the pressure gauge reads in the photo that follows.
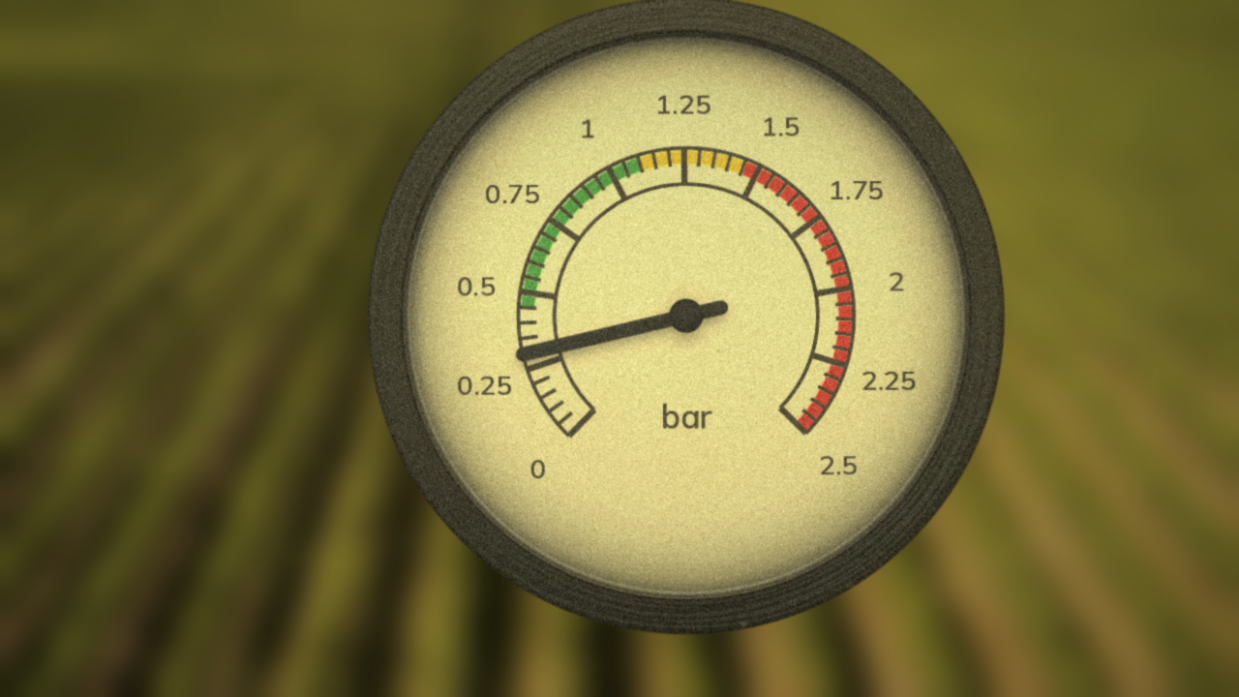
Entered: 0.3 bar
